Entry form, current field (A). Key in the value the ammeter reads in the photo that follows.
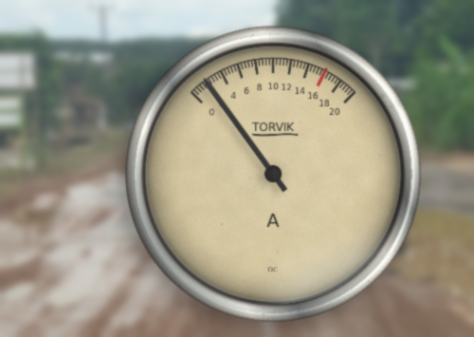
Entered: 2 A
